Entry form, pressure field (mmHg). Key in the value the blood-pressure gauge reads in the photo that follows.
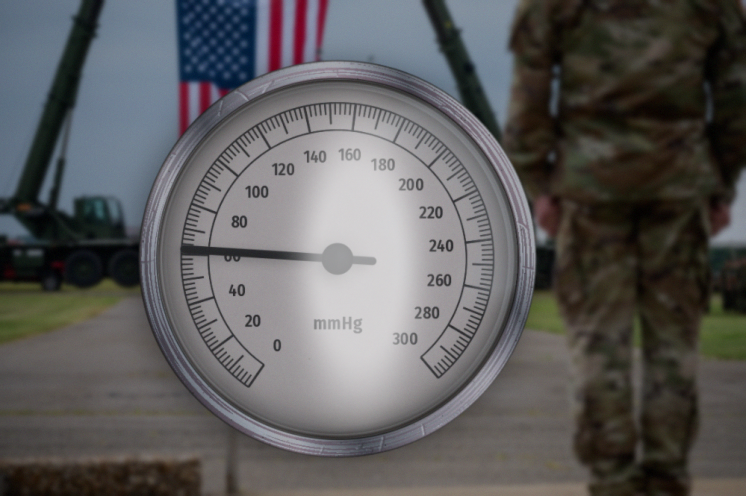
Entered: 62 mmHg
